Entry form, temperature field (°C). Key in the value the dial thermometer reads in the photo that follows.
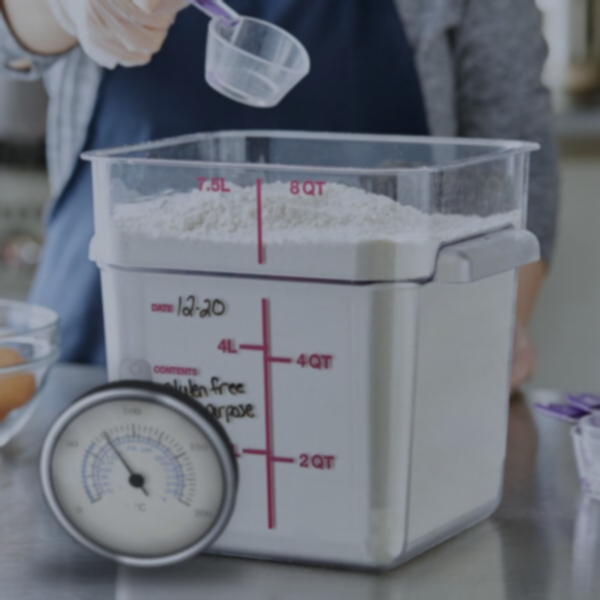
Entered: 75 °C
